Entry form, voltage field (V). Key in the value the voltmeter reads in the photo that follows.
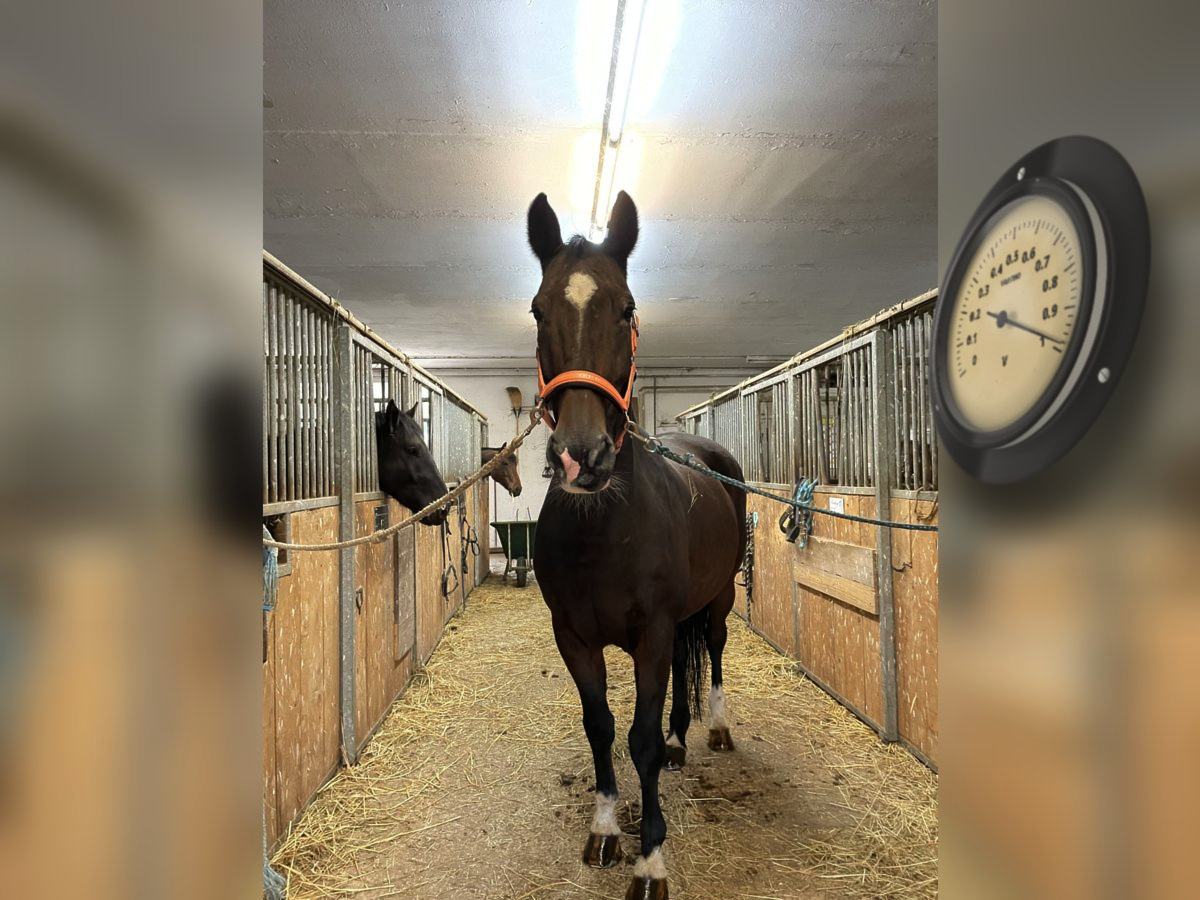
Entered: 0.98 V
